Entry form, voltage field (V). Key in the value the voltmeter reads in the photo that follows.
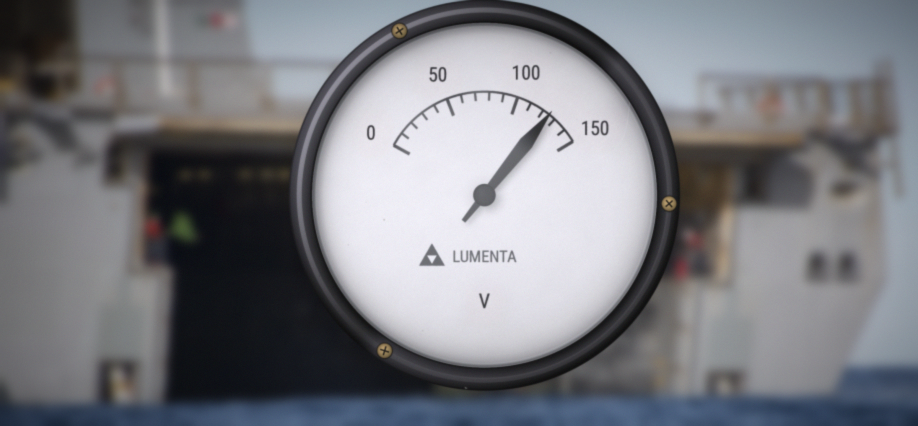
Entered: 125 V
